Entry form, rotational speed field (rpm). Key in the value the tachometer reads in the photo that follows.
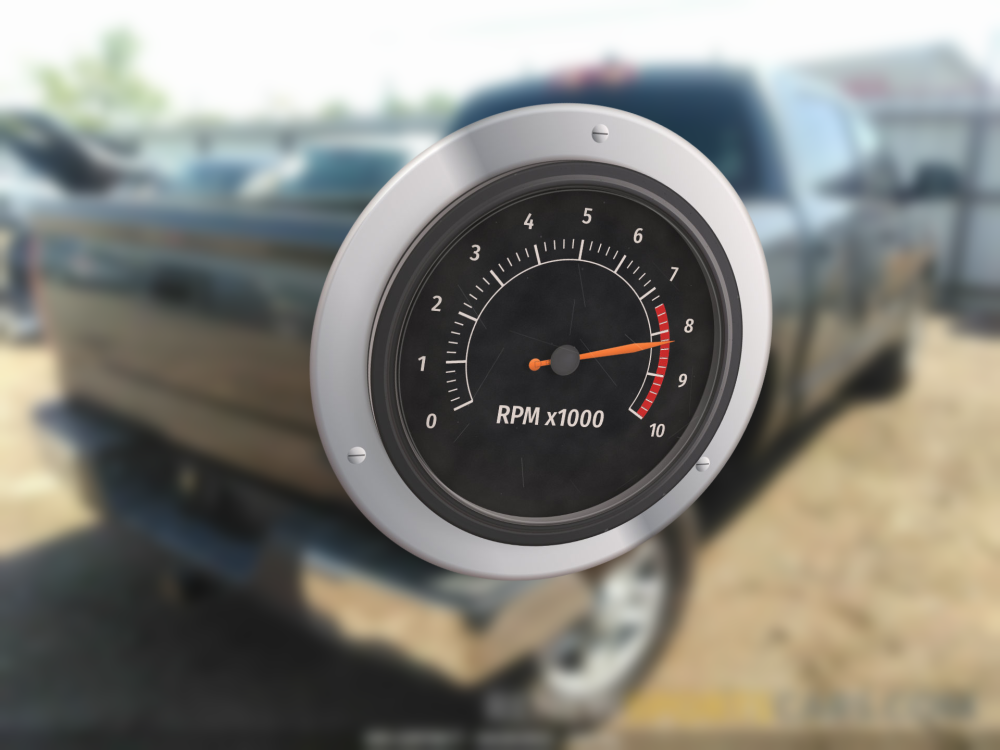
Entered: 8200 rpm
